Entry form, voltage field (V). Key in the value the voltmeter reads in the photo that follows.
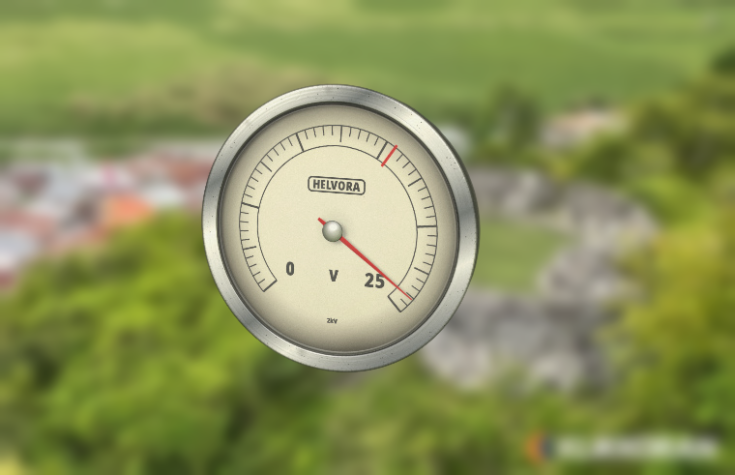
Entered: 24 V
